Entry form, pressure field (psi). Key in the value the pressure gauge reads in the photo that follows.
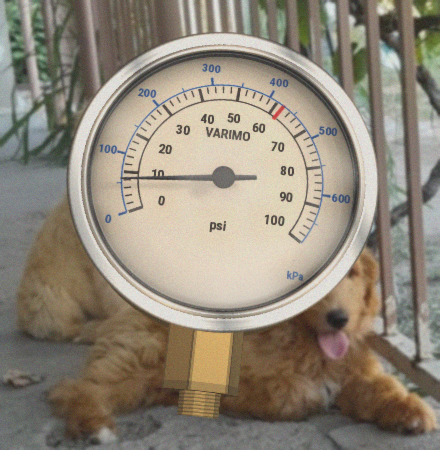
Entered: 8 psi
